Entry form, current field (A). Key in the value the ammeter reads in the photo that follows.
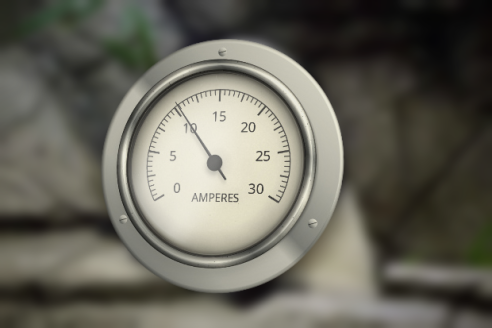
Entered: 10.5 A
